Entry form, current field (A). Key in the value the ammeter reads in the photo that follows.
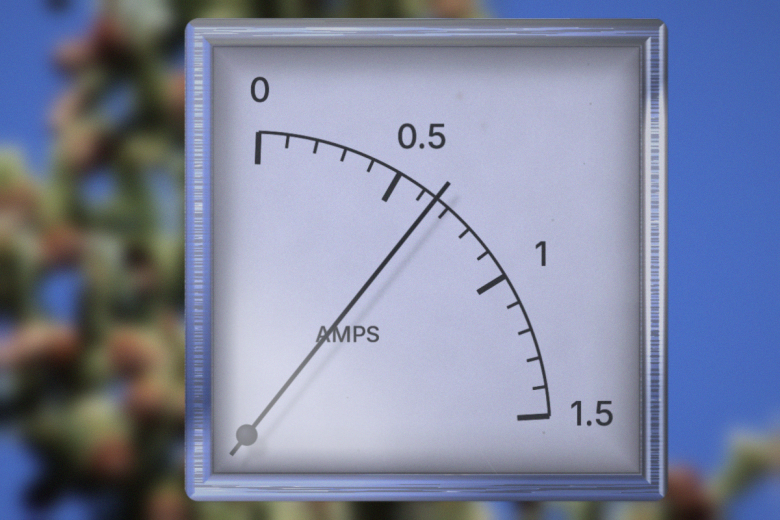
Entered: 0.65 A
